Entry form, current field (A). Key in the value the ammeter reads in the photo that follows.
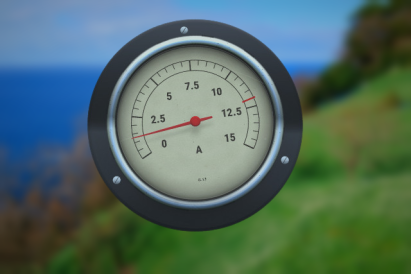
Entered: 1.25 A
